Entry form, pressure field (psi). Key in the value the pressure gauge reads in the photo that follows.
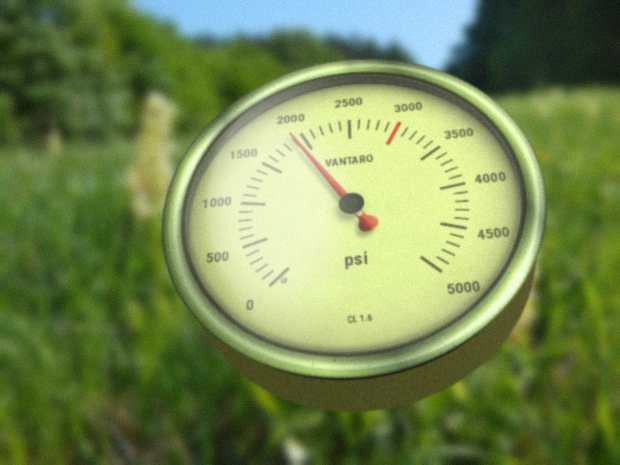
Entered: 1900 psi
